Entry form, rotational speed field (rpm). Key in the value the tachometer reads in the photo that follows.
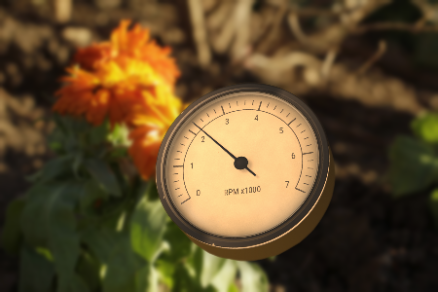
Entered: 2200 rpm
